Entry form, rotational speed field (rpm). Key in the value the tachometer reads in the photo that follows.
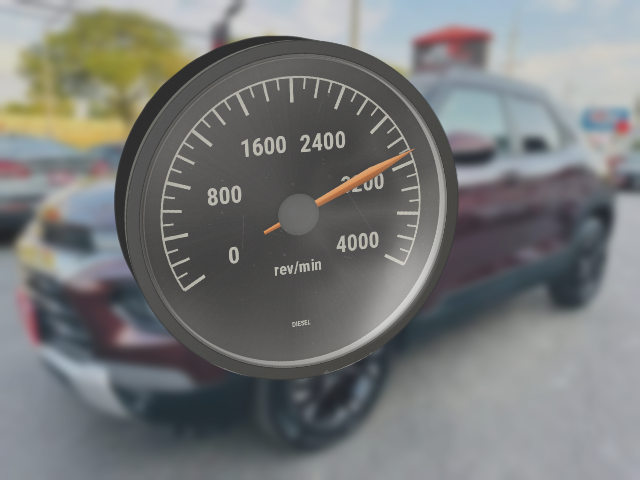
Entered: 3100 rpm
